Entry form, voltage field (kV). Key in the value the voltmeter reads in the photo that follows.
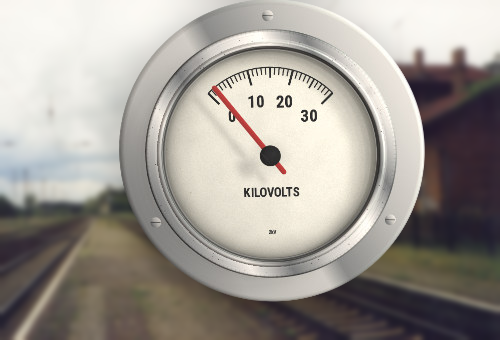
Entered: 2 kV
